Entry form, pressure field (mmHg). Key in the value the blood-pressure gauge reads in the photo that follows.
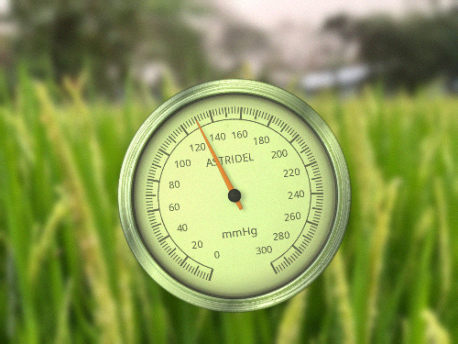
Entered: 130 mmHg
